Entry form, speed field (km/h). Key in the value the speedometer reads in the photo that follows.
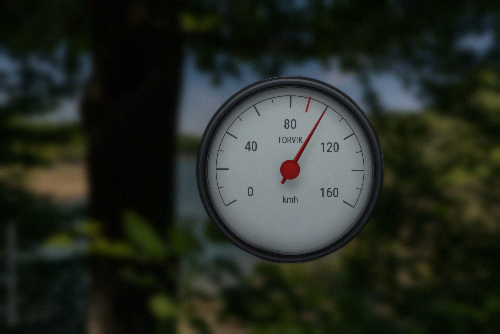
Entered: 100 km/h
